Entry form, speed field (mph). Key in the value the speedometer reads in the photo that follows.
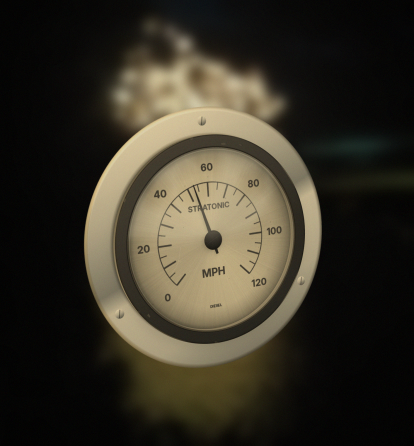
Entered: 52.5 mph
